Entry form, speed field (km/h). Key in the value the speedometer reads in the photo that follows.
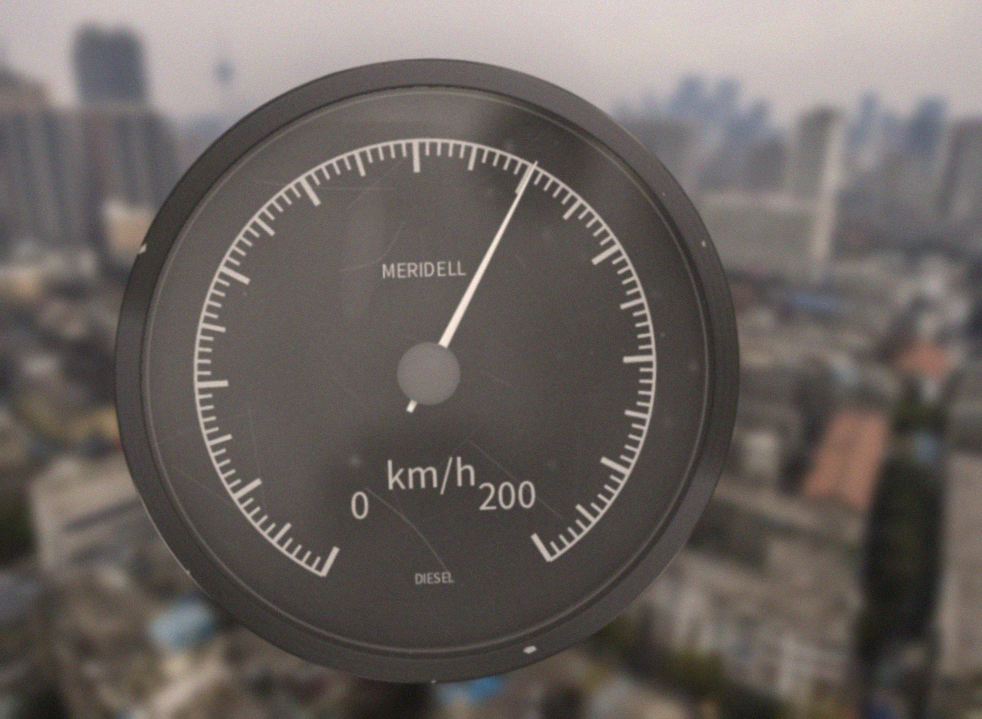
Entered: 120 km/h
